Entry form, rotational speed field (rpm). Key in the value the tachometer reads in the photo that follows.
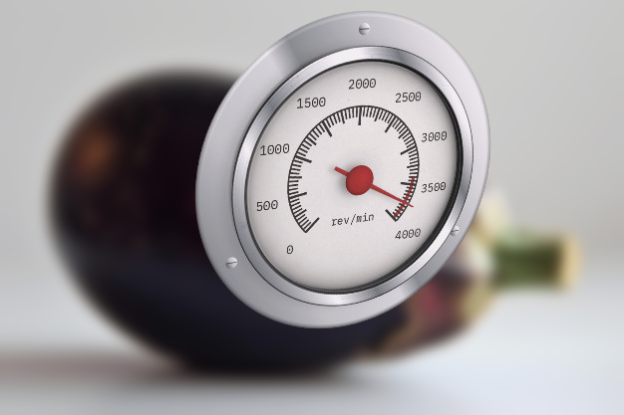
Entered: 3750 rpm
